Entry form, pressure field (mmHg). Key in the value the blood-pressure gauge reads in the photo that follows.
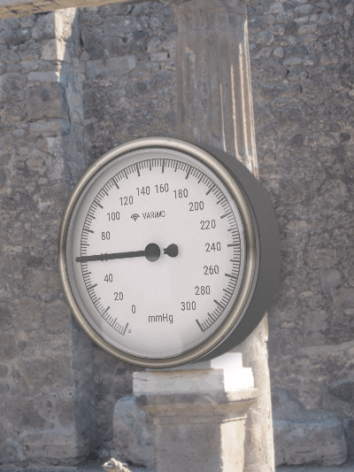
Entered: 60 mmHg
